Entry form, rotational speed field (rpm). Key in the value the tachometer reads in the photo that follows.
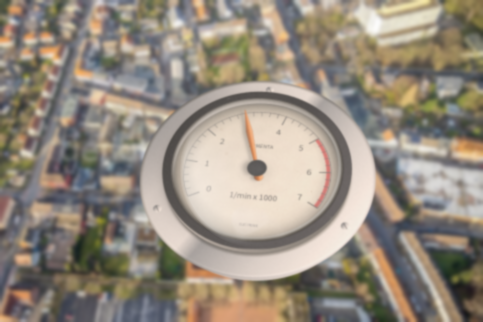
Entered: 3000 rpm
